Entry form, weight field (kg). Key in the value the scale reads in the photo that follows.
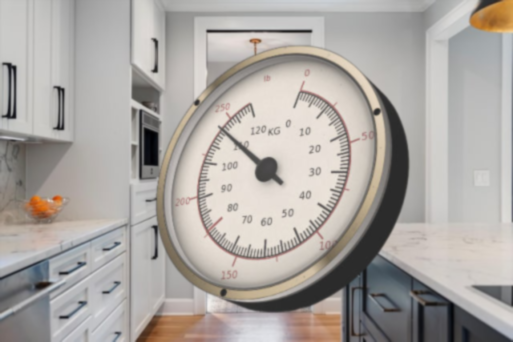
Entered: 110 kg
